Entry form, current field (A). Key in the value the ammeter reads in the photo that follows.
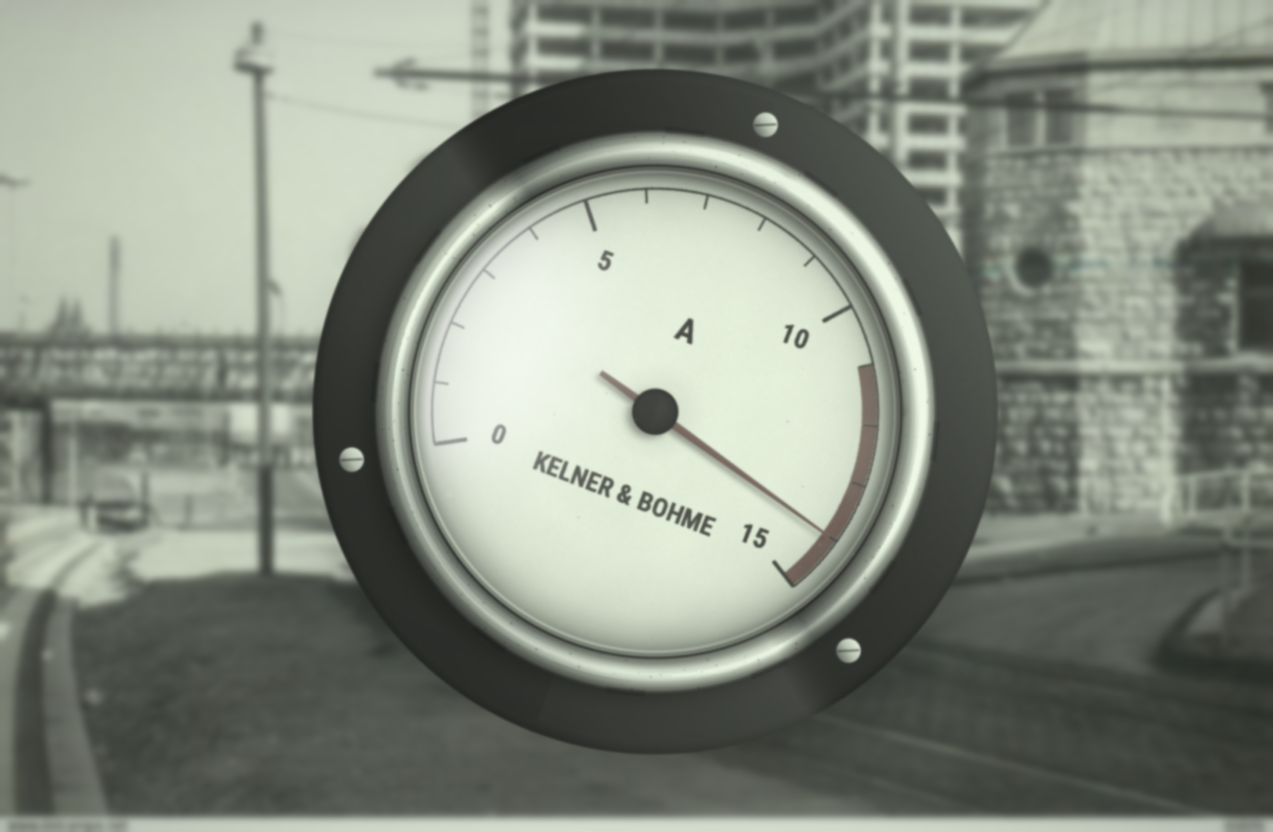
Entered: 14 A
